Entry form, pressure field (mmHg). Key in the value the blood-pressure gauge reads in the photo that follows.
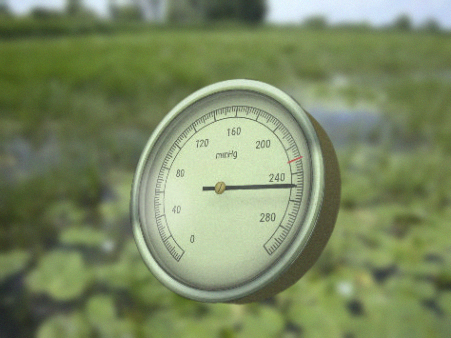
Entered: 250 mmHg
